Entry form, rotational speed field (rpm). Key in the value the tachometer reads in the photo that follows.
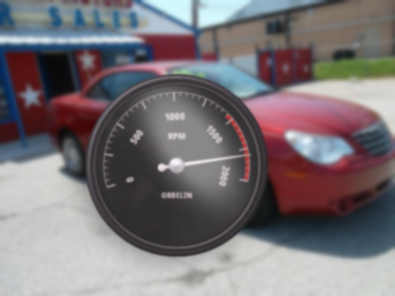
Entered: 1800 rpm
